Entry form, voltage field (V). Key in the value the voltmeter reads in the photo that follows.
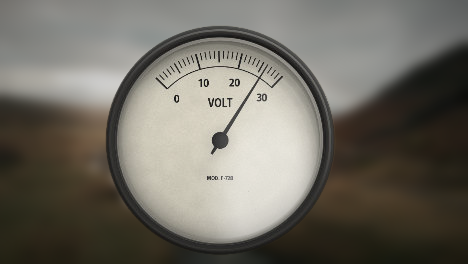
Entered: 26 V
